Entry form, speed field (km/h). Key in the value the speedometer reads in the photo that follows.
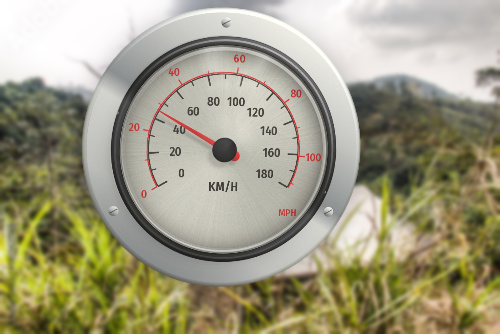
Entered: 45 km/h
